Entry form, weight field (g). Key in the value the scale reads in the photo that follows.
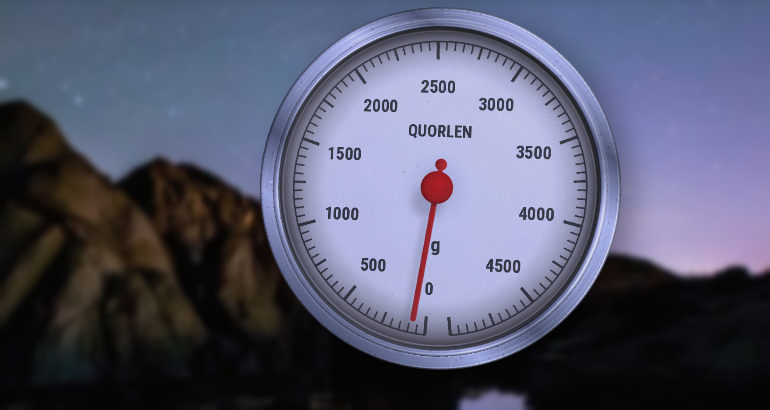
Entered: 75 g
